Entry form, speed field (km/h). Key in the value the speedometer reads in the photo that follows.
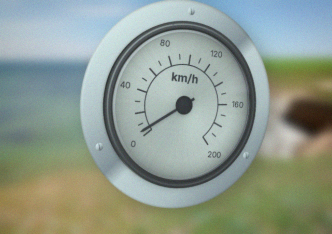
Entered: 5 km/h
